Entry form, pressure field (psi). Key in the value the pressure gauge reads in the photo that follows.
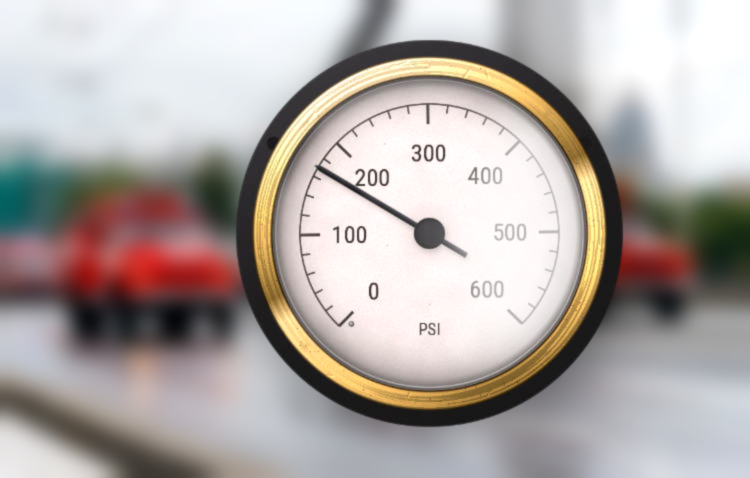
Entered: 170 psi
